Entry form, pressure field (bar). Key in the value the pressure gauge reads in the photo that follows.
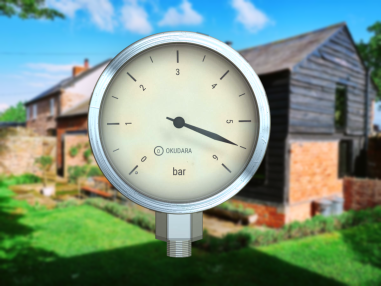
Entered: 5.5 bar
